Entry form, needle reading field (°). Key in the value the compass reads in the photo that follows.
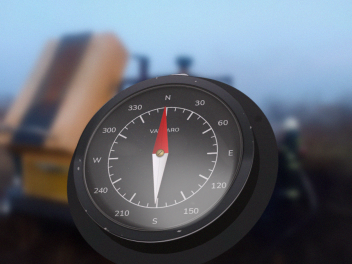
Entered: 0 °
